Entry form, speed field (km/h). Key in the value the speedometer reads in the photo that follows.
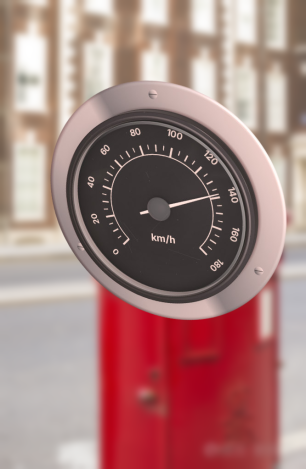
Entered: 137.5 km/h
